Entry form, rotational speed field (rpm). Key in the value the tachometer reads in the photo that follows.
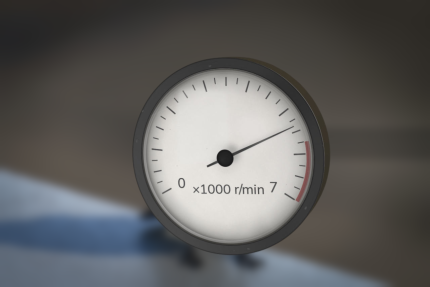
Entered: 5375 rpm
